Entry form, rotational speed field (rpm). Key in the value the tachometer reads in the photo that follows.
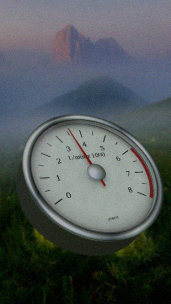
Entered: 3500 rpm
